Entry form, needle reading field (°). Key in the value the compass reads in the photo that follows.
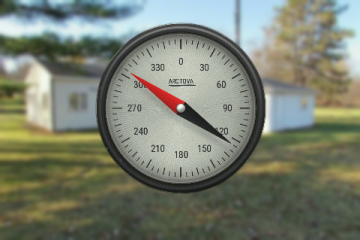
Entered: 305 °
